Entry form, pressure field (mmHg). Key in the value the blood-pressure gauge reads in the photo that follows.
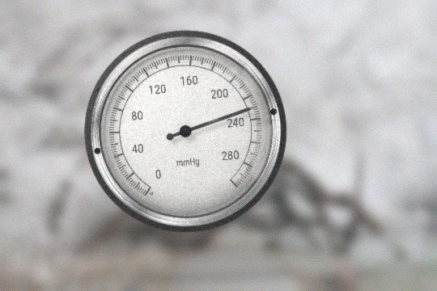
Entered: 230 mmHg
